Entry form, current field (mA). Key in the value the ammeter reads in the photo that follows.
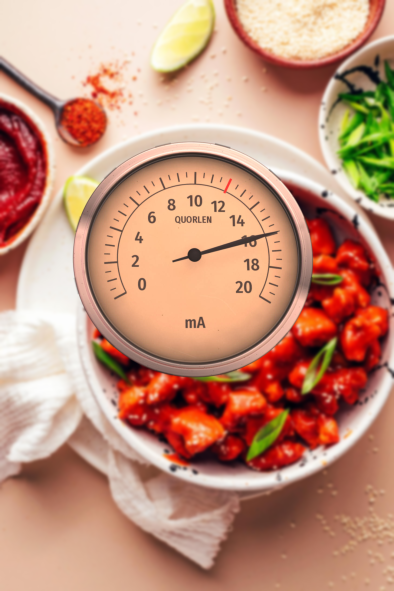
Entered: 16 mA
